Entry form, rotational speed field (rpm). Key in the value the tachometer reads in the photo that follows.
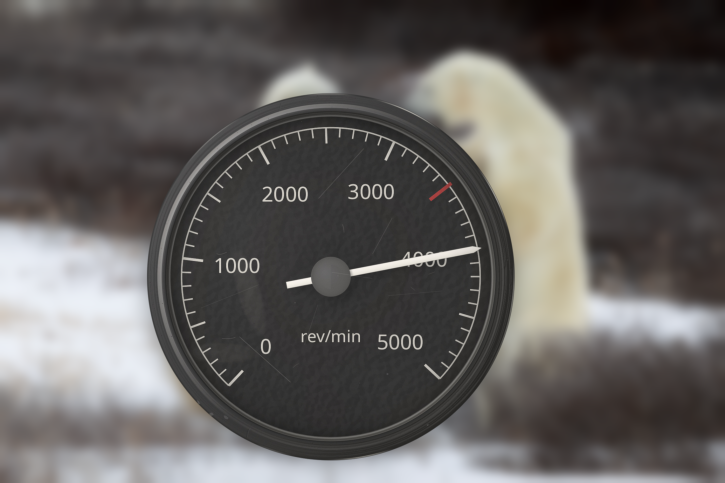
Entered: 4000 rpm
